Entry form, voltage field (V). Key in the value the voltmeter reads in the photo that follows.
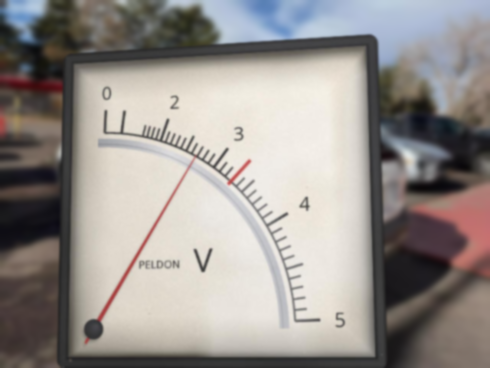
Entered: 2.7 V
